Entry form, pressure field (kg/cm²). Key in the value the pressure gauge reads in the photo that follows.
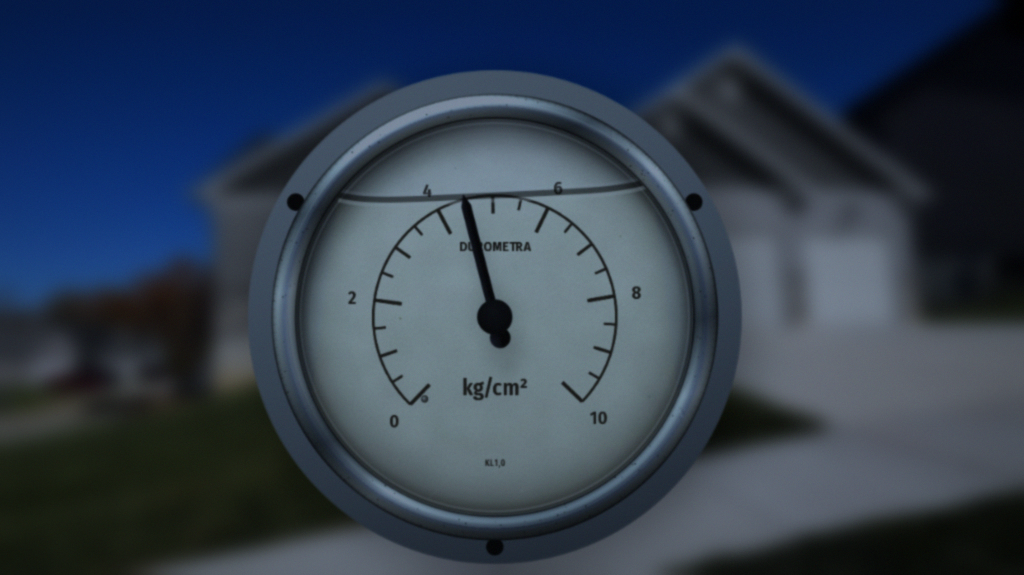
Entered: 4.5 kg/cm²
